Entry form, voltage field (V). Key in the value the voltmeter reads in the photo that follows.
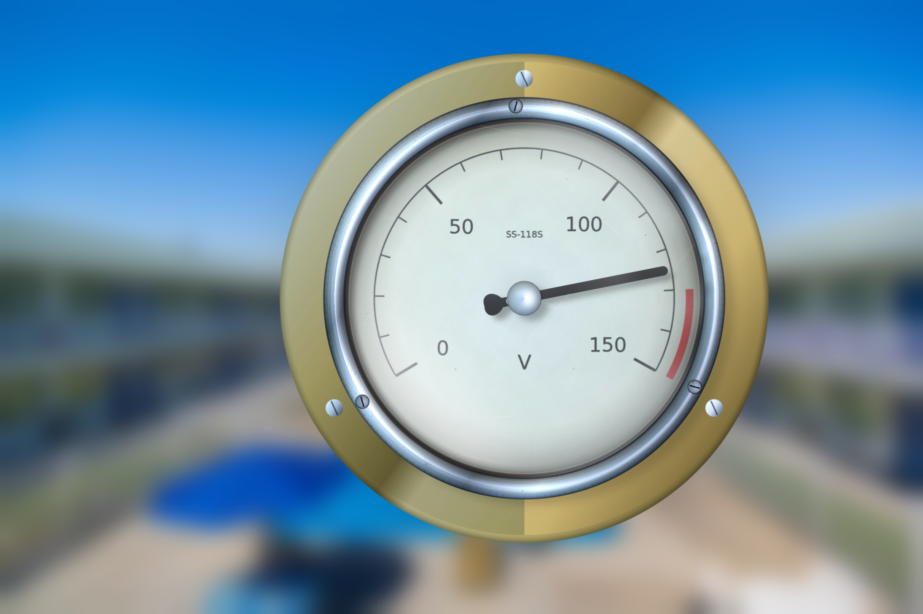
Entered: 125 V
